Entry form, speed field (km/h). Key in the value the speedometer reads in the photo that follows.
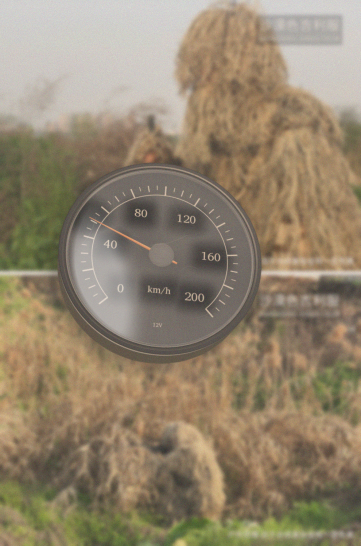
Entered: 50 km/h
